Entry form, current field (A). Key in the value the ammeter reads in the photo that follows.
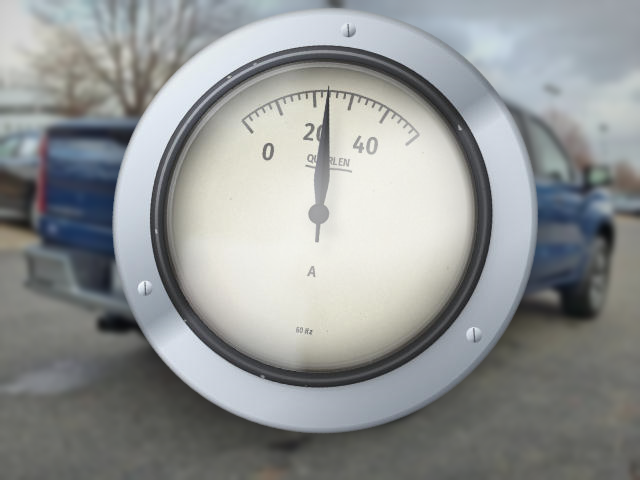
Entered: 24 A
